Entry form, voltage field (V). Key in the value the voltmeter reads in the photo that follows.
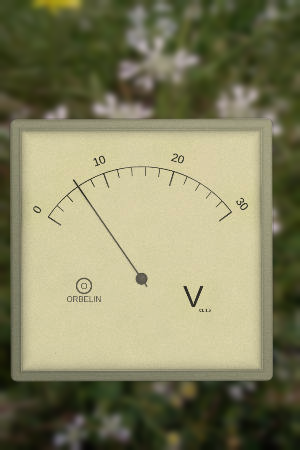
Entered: 6 V
